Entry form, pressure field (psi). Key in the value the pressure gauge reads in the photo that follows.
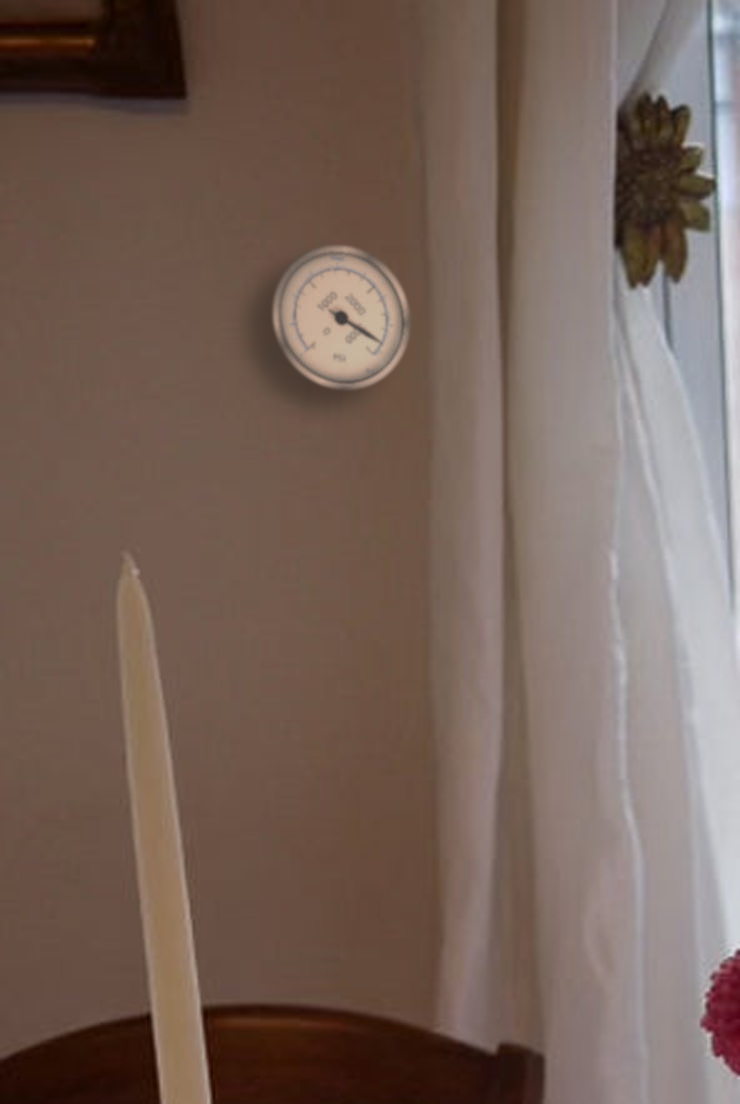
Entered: 2800 psi
